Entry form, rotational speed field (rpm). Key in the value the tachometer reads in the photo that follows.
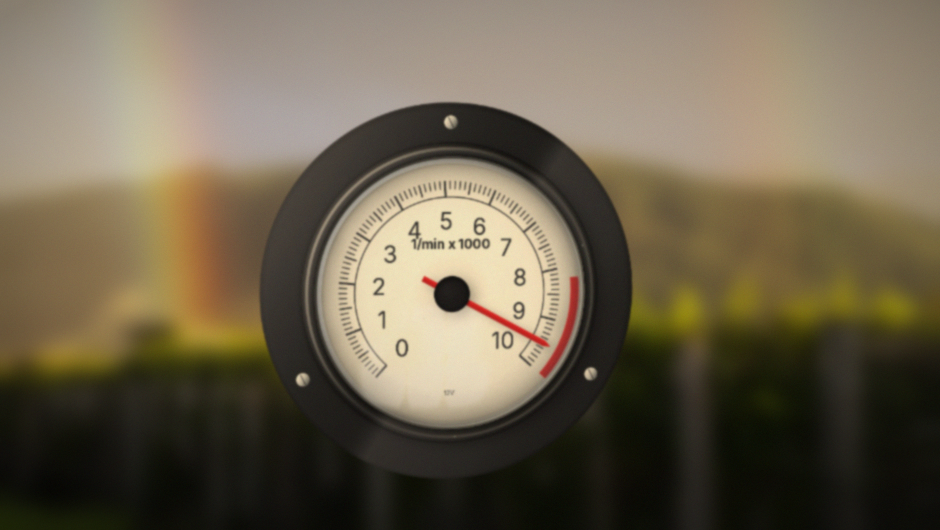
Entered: 9500 rpm
